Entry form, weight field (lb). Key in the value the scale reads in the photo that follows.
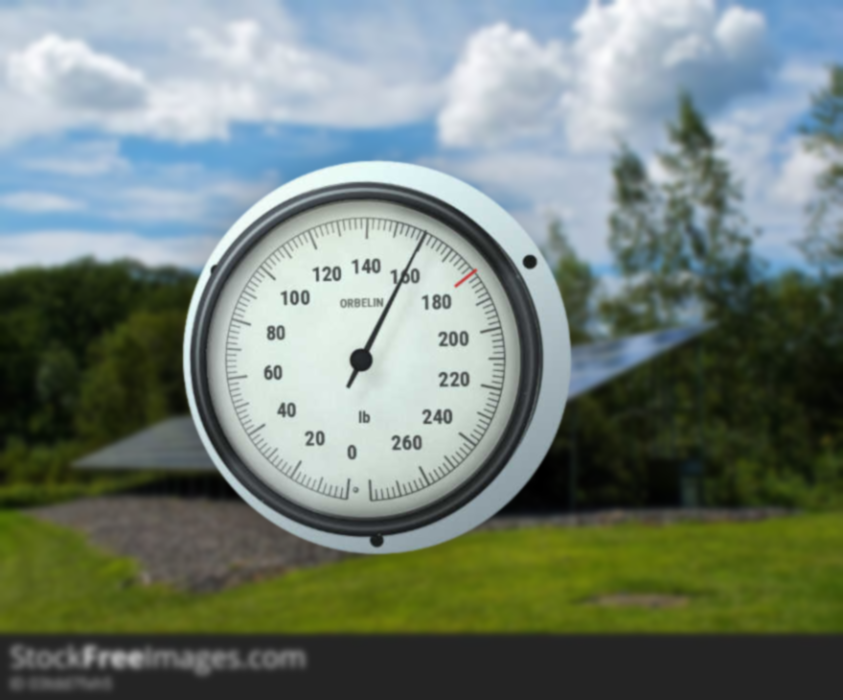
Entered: 160 lb
